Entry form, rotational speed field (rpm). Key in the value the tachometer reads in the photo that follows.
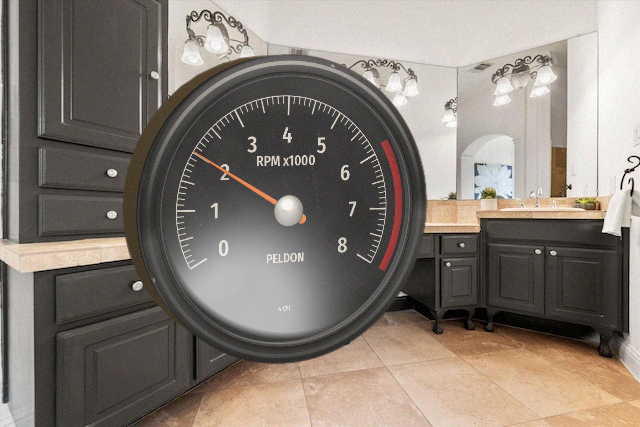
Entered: 2000 rpm
